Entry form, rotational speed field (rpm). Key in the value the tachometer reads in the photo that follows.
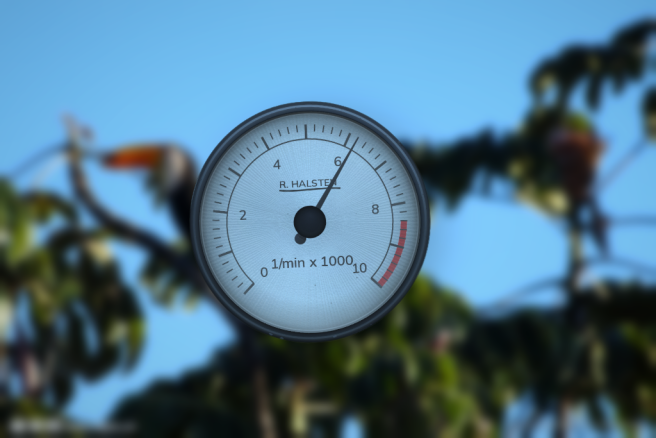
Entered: 6200 rpm
